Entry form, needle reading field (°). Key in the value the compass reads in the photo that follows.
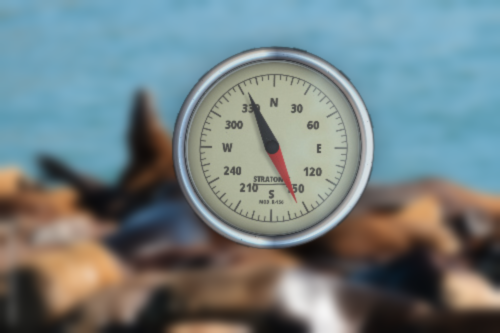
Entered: 155 °
